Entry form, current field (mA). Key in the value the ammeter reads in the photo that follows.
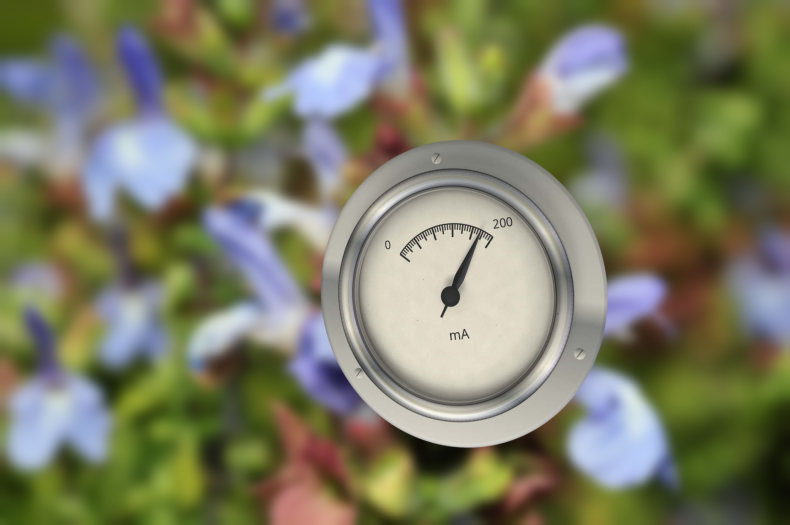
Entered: 180 mA
